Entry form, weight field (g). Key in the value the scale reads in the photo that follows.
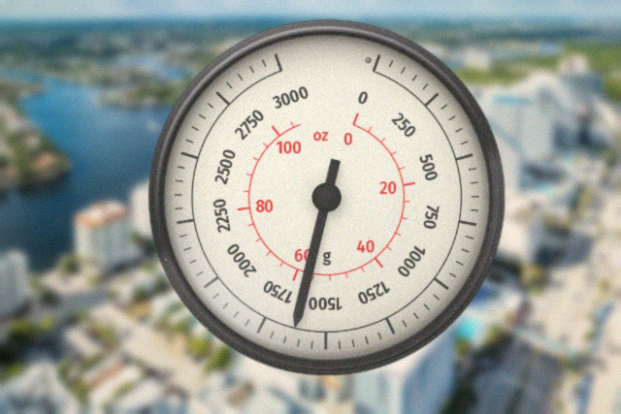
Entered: 1625 g
